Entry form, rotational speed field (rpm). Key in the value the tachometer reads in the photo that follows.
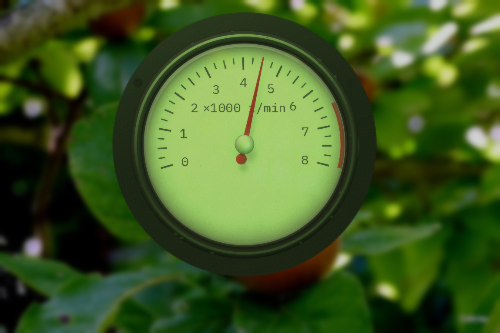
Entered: 4500 rpm
